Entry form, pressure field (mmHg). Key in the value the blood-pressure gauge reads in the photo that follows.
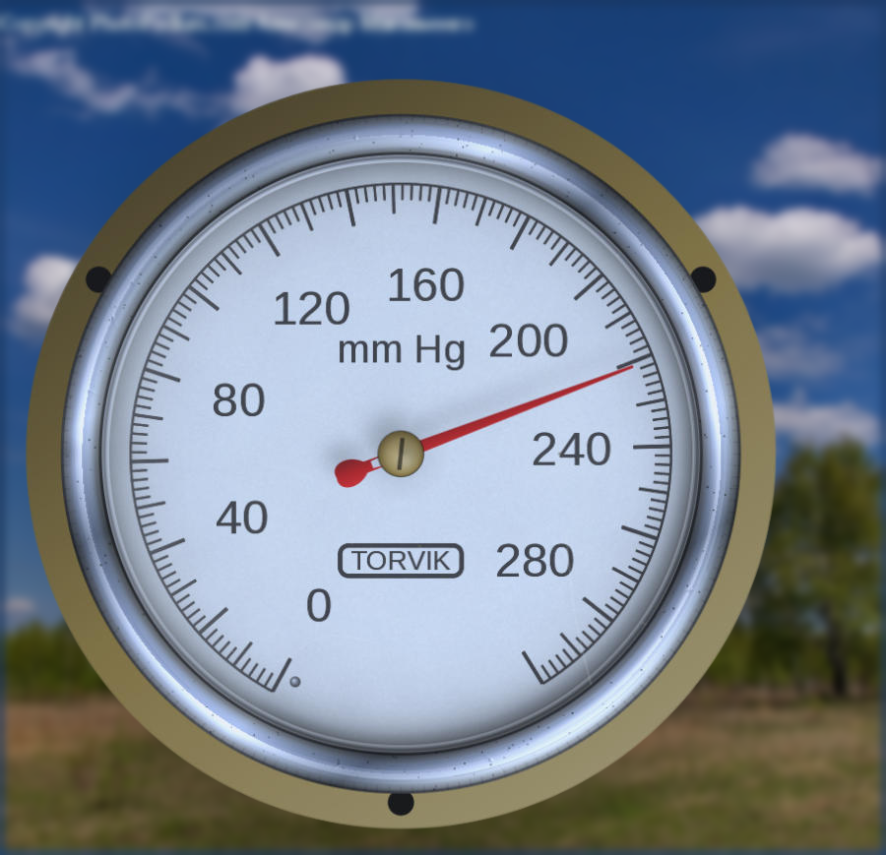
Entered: 221 mmHg
